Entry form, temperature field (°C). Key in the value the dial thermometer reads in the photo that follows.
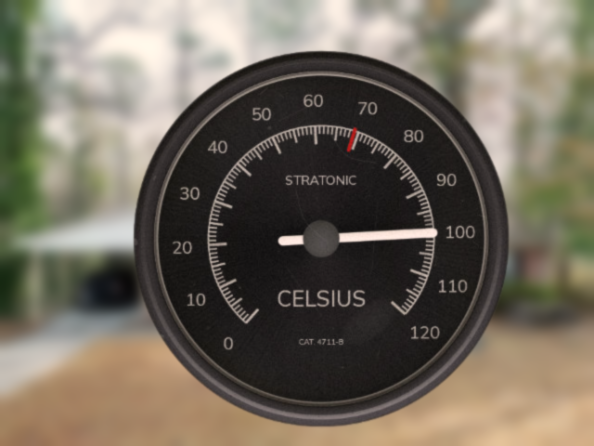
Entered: 100 °C
